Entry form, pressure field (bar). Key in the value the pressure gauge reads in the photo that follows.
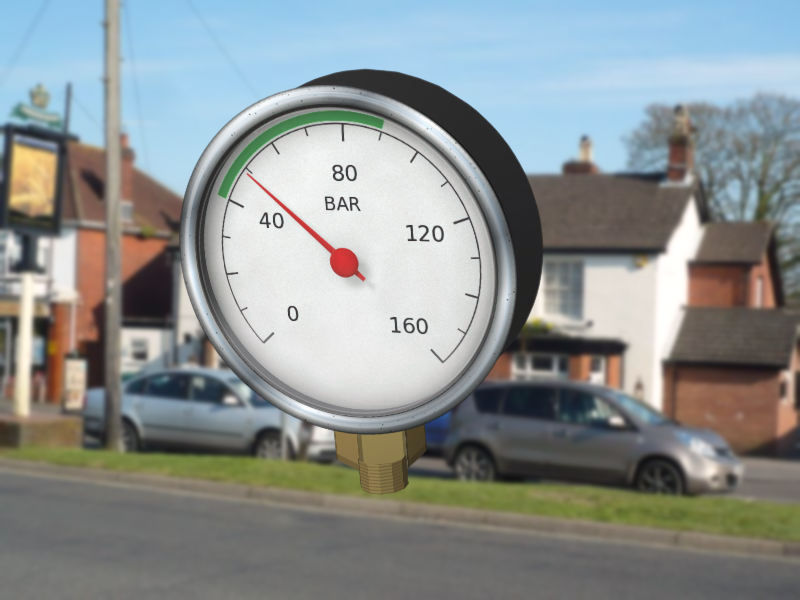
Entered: 50 bar
